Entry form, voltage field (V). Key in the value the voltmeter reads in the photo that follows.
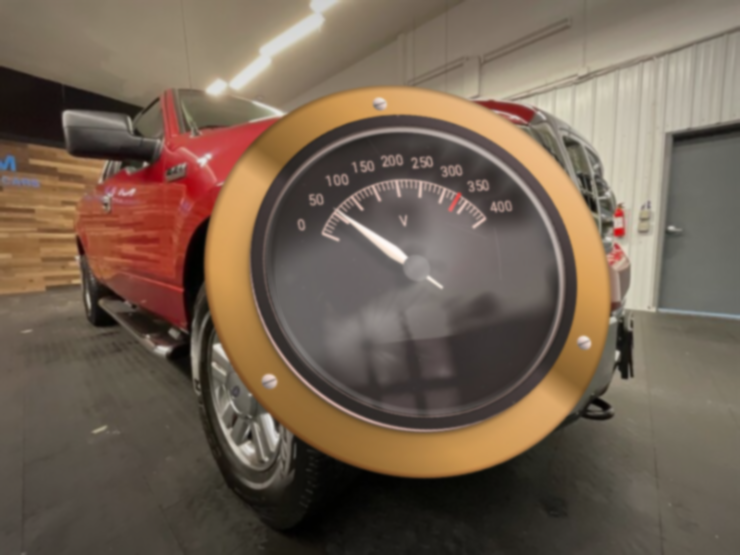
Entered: 50 V
